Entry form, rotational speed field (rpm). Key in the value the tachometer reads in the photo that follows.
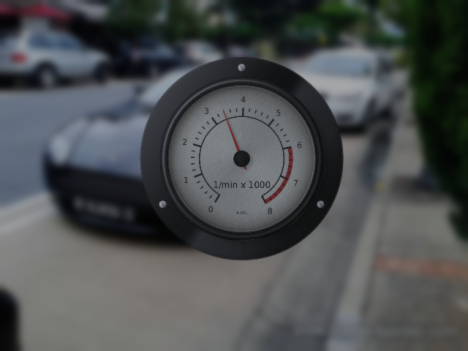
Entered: 3400 rpm
